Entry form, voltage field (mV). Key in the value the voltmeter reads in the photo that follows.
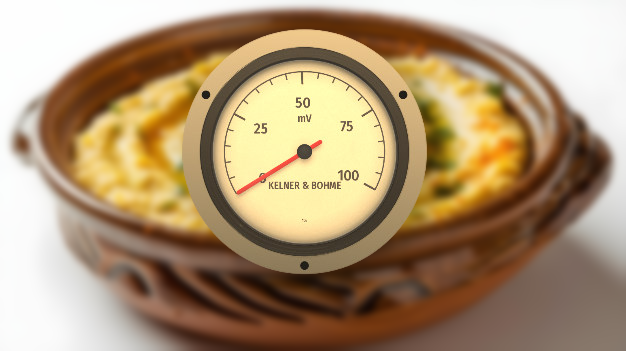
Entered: 0 mV
